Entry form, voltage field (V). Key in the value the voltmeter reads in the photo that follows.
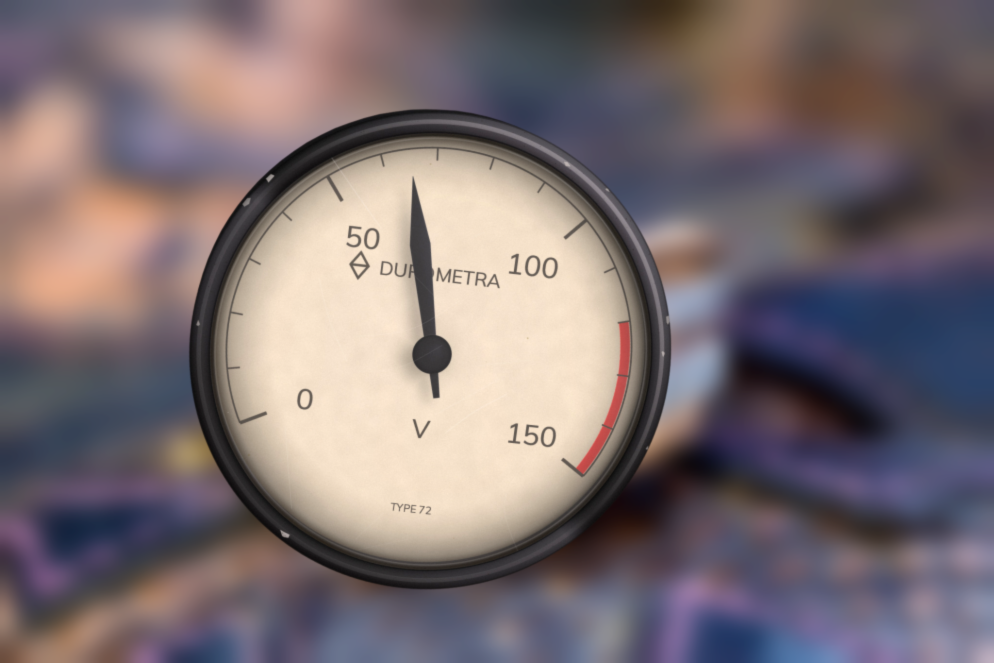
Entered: 65 V
